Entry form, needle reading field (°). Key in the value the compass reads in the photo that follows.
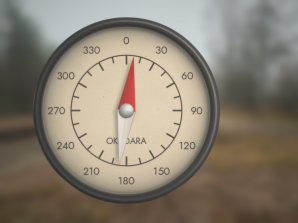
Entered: 7.5 °
